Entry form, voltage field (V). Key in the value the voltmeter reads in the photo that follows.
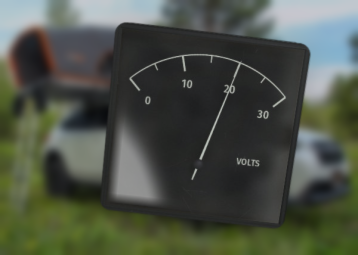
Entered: 20 V
